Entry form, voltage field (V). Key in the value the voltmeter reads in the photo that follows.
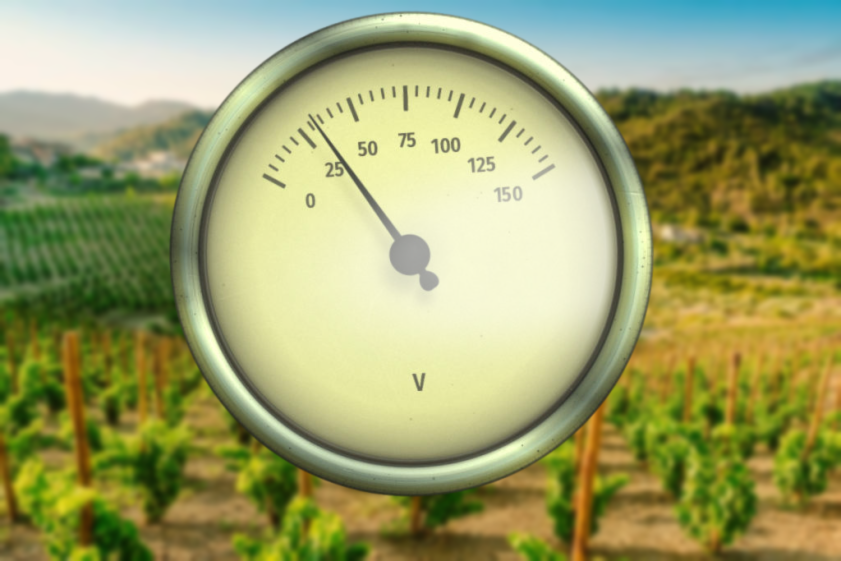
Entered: 32.5 V
